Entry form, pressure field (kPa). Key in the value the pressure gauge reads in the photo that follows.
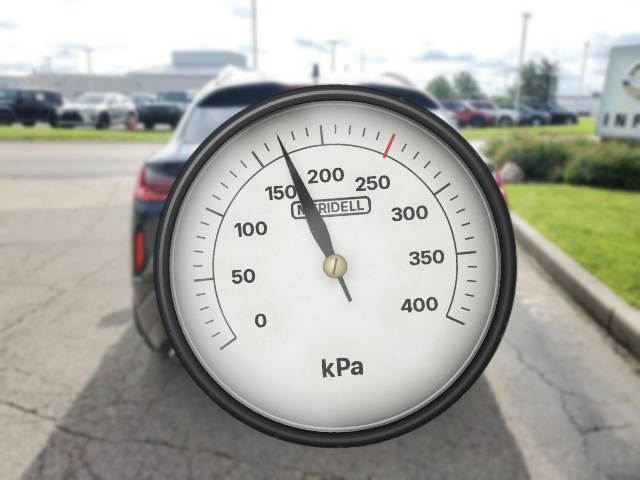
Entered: 170 kPa
